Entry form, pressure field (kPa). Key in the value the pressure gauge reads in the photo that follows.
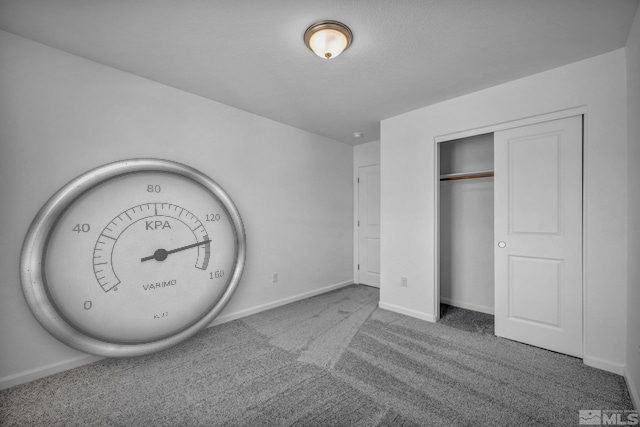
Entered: 135 kPa
